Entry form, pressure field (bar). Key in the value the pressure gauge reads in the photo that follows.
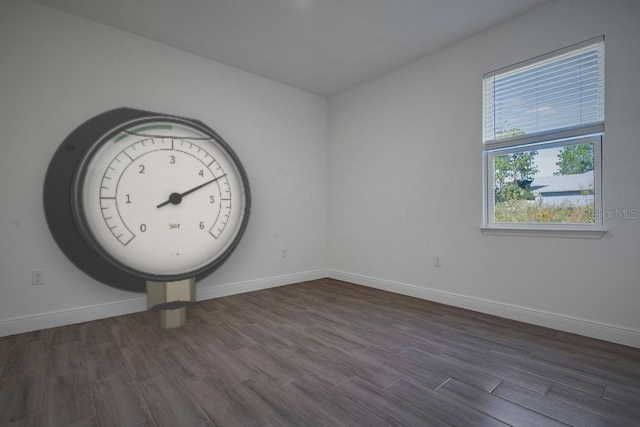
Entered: 4.4 bar
